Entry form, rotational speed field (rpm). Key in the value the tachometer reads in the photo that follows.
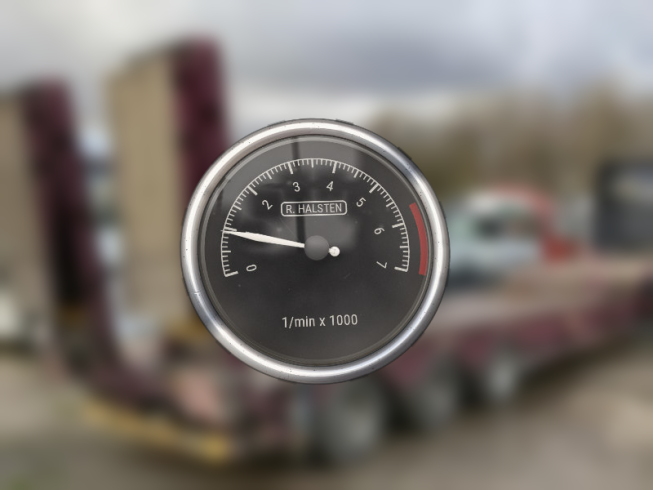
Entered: 900 rpm
